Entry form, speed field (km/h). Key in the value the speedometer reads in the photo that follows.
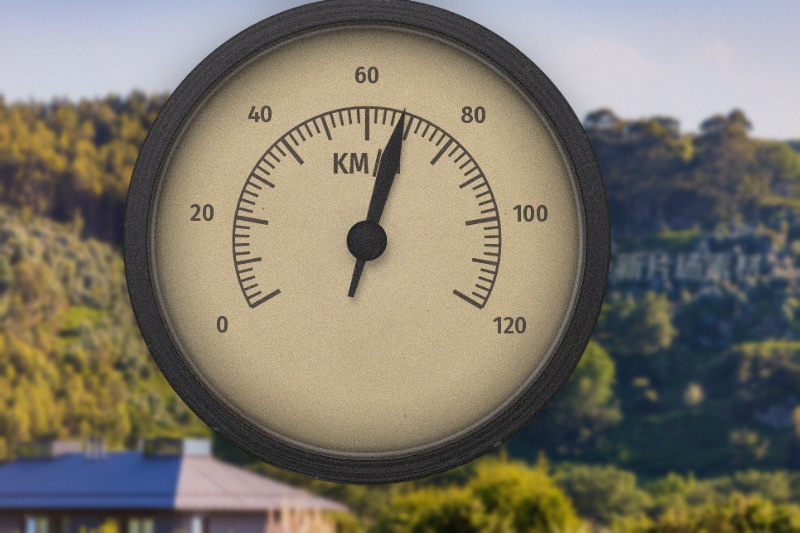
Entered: 68 km/h
